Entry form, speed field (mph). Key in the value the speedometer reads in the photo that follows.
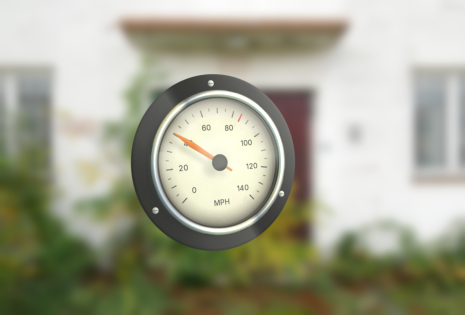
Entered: 40 mph
